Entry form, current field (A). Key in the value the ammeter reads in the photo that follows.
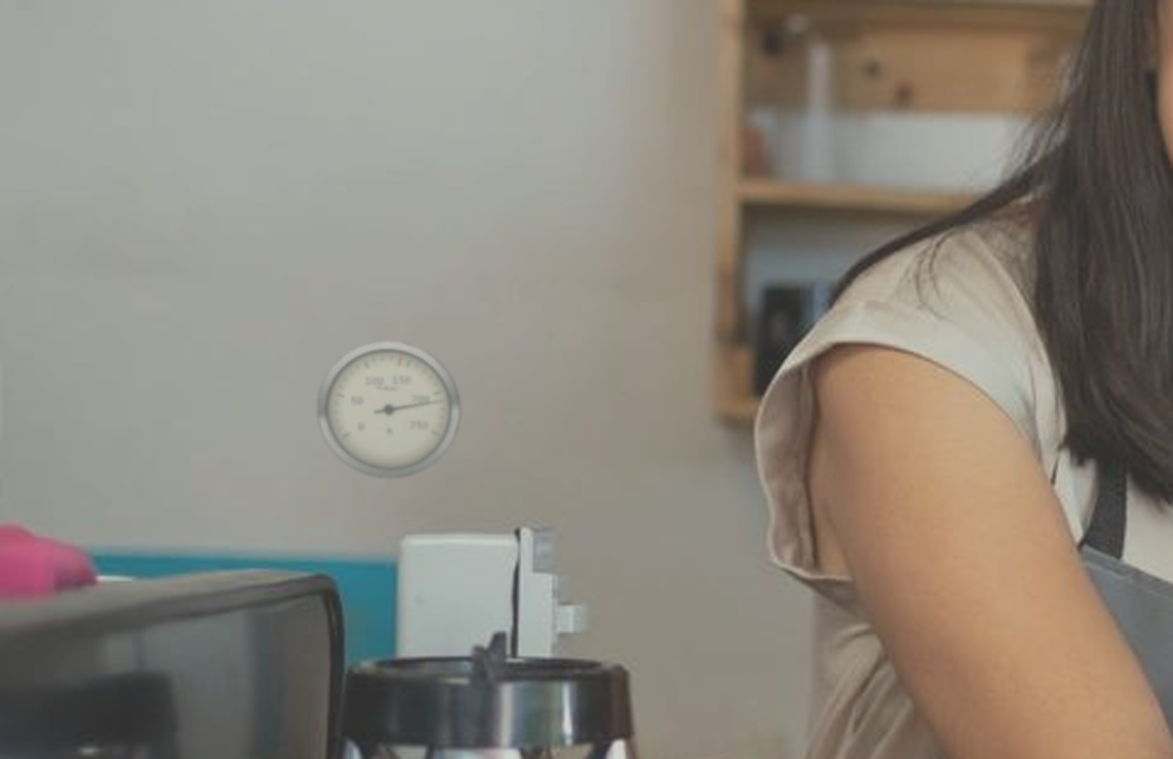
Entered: 210 A
